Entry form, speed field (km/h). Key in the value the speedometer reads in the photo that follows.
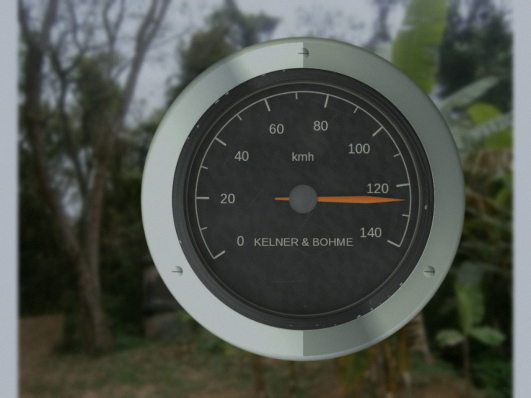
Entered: 125 km/h
